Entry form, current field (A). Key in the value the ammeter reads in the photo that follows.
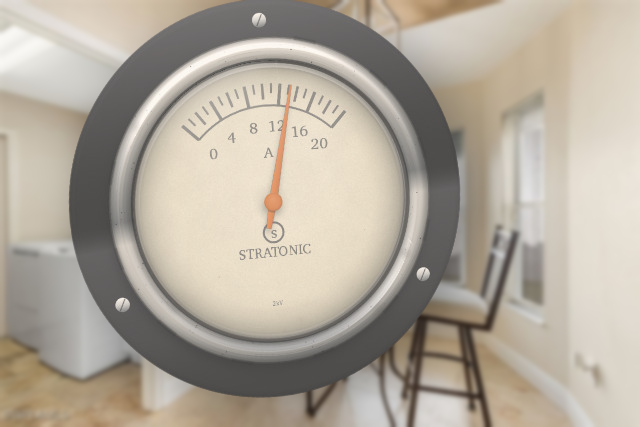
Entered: 13 A
